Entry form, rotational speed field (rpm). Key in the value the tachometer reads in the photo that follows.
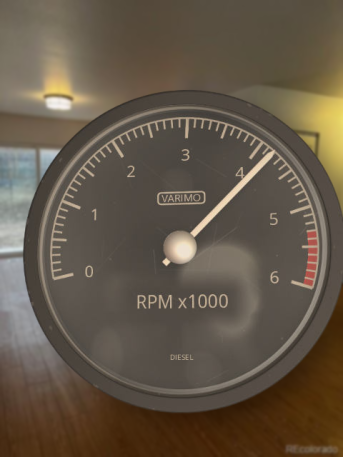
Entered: 4200 rpm
